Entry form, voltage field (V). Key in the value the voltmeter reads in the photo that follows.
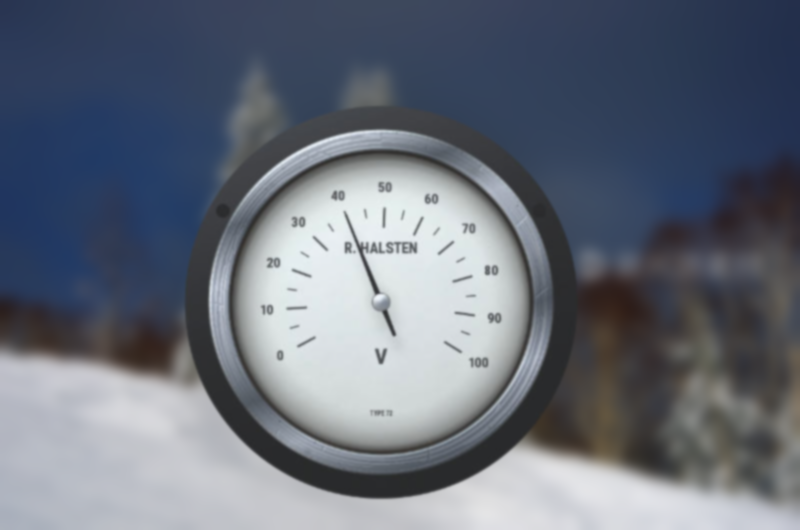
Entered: 40 V
